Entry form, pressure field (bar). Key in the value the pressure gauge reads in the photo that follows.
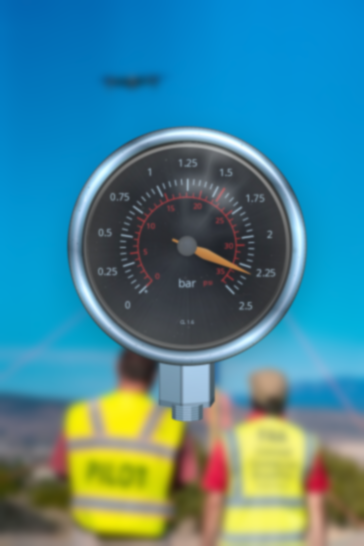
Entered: 2.3 bar
